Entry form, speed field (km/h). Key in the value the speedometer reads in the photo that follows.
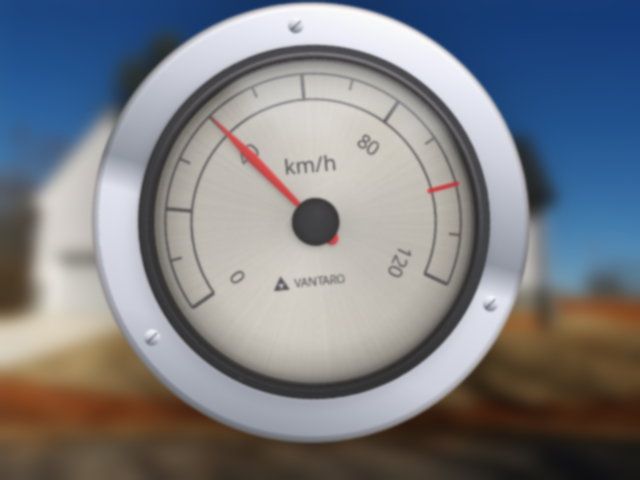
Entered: 40 km/h
